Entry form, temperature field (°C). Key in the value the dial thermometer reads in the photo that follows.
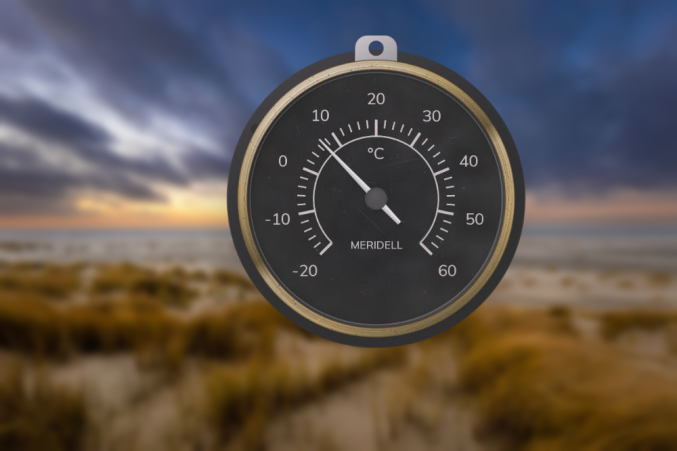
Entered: 7 °C
